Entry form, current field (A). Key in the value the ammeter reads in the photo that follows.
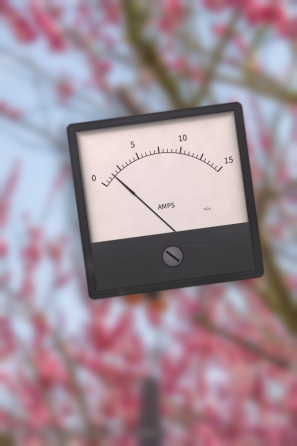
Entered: 1.5 A
